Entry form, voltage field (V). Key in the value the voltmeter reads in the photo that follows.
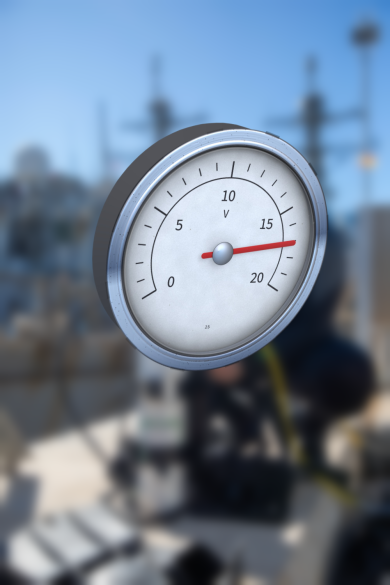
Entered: 17 V
